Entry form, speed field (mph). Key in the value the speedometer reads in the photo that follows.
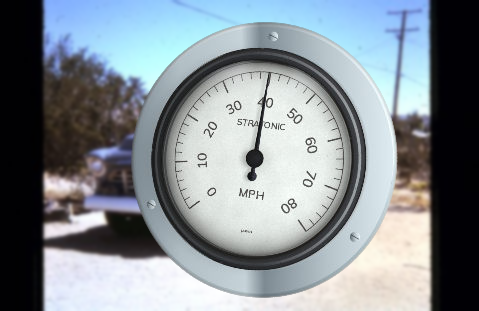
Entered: 40 mph
